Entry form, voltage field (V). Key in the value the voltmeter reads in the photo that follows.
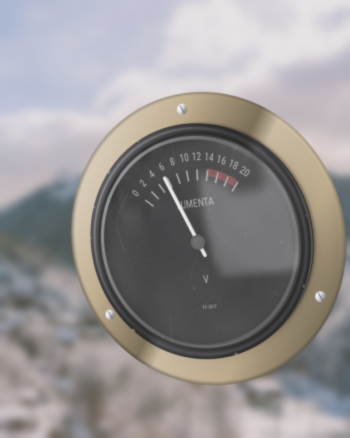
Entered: 6 V
